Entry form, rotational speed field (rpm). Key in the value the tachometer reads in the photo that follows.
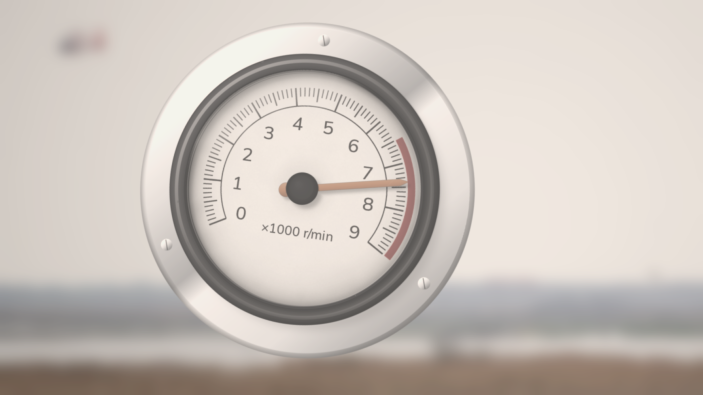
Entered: 7400 rpm
